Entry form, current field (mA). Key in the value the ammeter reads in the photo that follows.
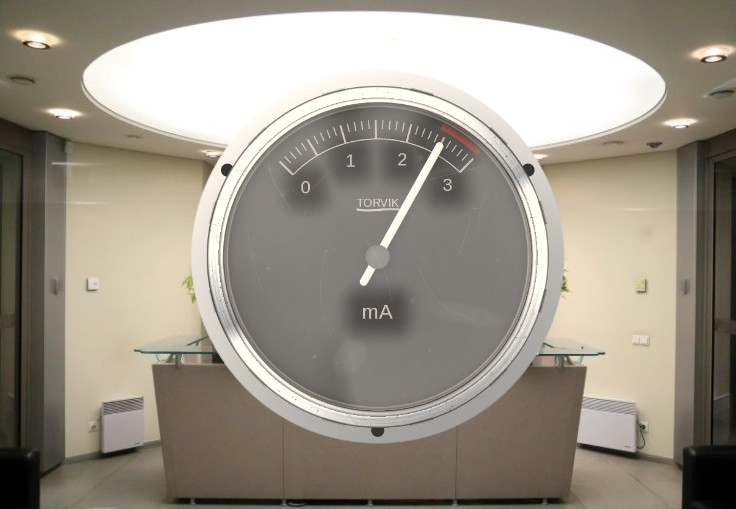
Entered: 2.5 mA
